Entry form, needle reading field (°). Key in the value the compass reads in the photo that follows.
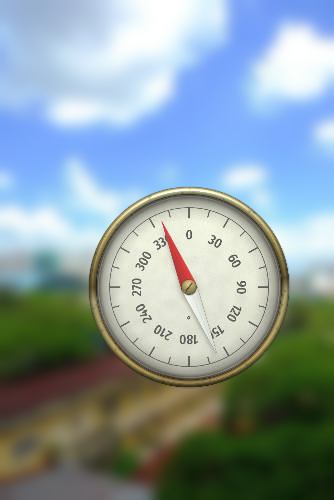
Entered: 337.5 °
